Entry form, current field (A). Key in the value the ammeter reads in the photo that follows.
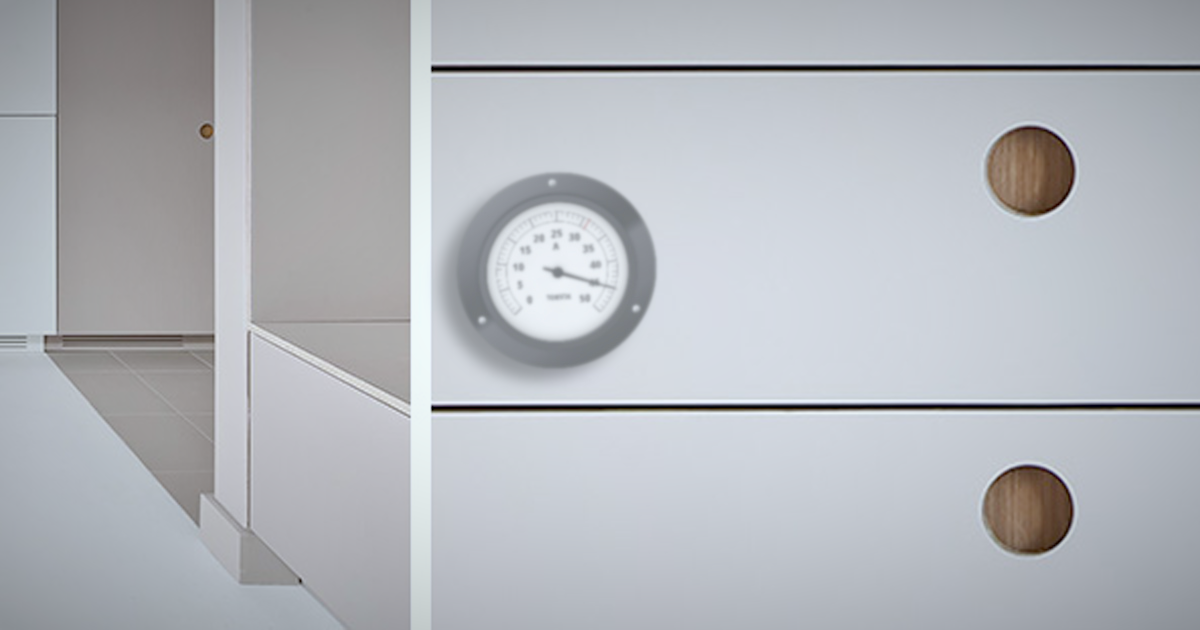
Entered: 45 A
